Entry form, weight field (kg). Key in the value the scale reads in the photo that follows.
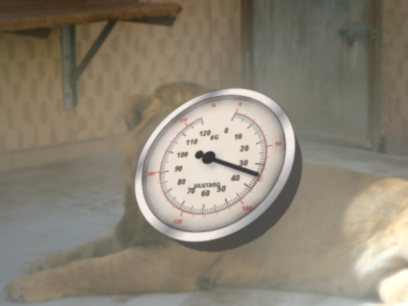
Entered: 35 kg
